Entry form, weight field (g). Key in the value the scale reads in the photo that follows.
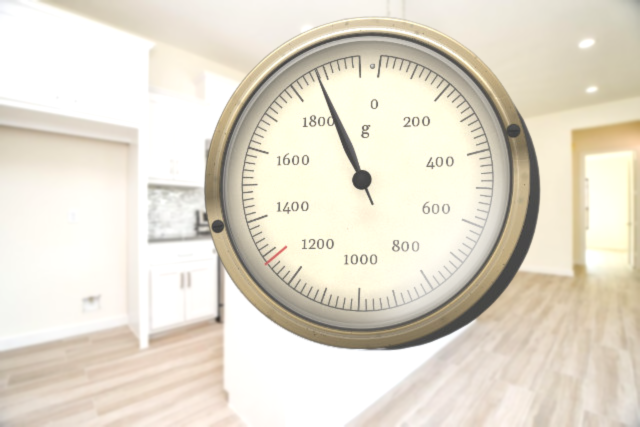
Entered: 1880 g
